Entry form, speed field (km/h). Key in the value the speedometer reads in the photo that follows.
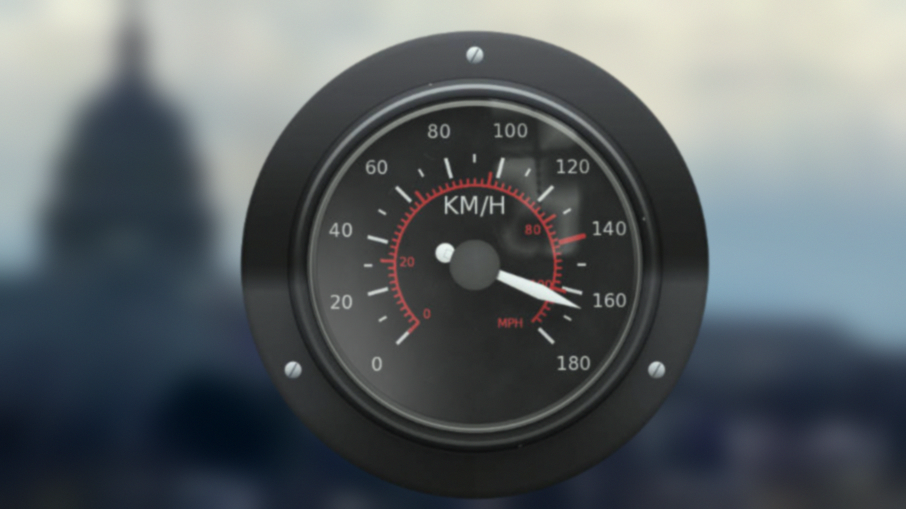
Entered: 165 km/h
